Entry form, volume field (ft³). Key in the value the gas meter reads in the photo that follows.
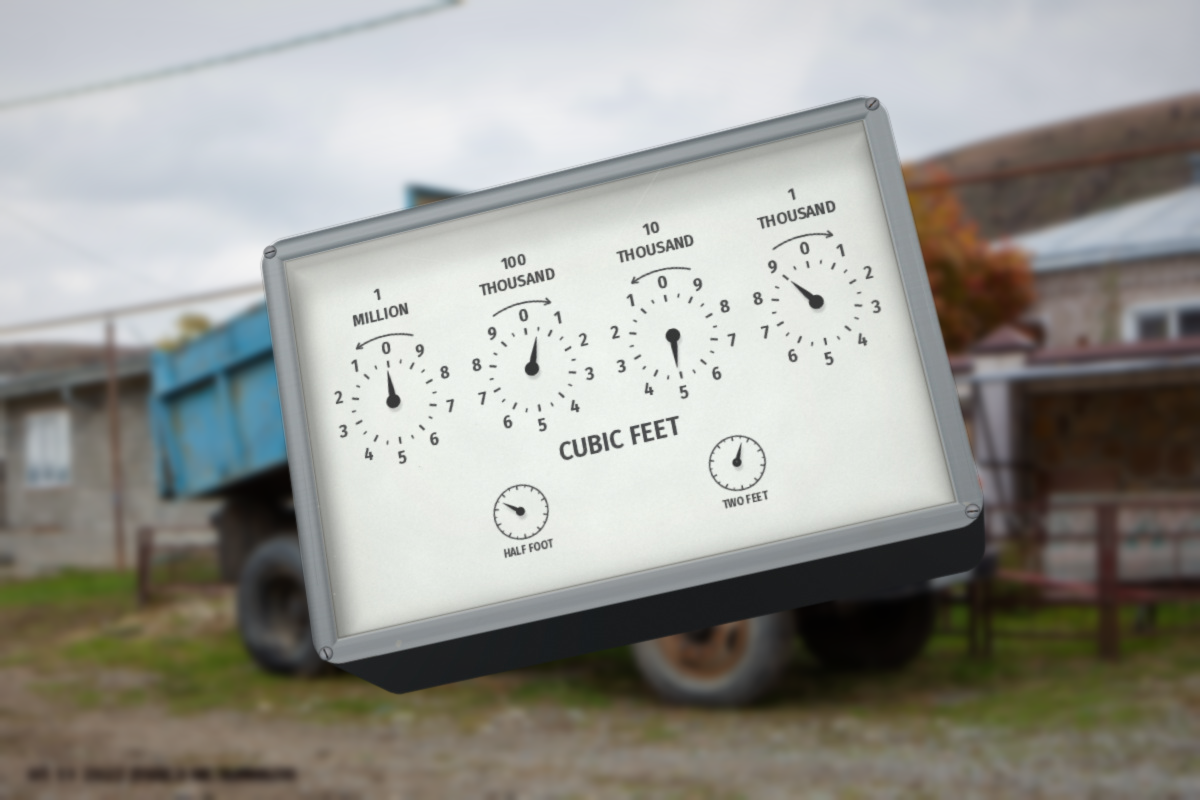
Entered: 4900 ft³
